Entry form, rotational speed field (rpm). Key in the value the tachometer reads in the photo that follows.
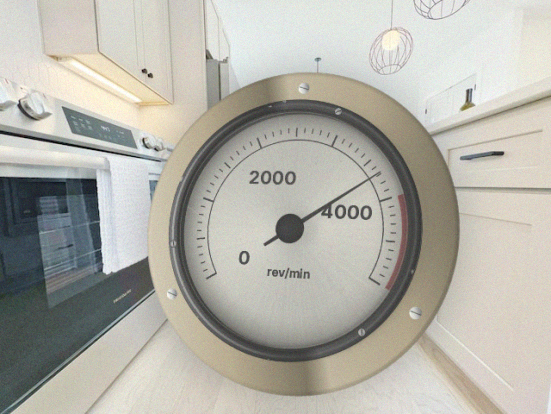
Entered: 3700 rpm
